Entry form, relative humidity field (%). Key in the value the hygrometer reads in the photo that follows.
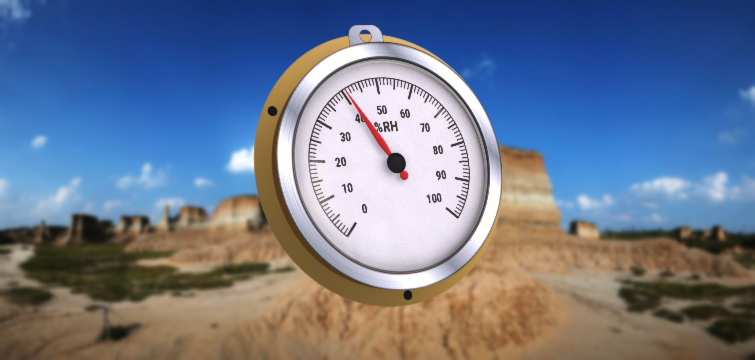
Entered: 40 %
